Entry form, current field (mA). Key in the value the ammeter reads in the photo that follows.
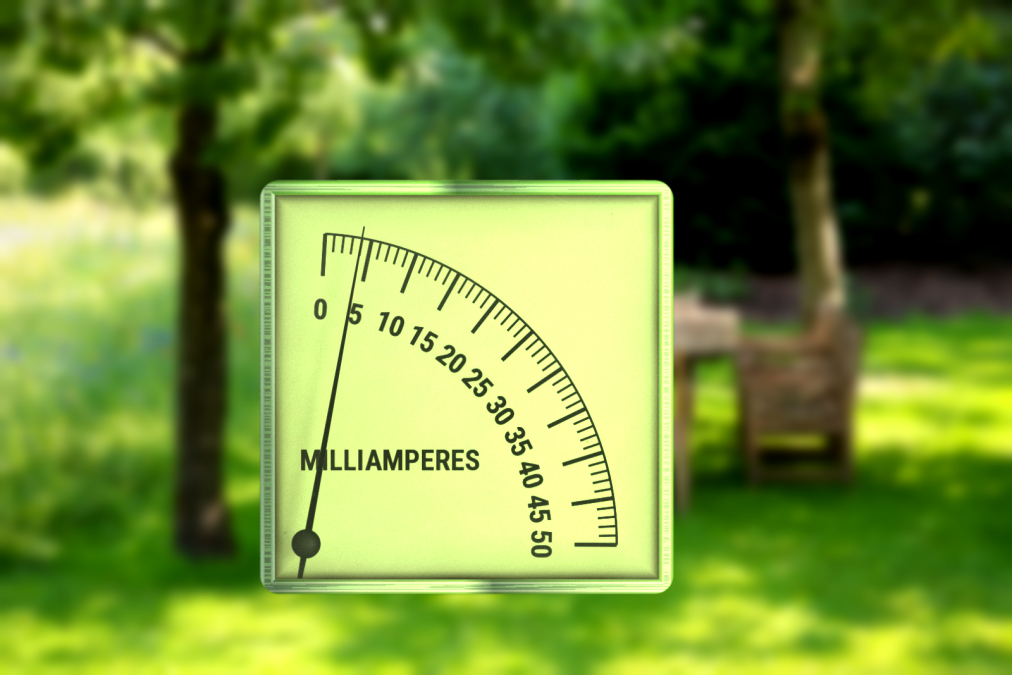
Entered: 4 mA
